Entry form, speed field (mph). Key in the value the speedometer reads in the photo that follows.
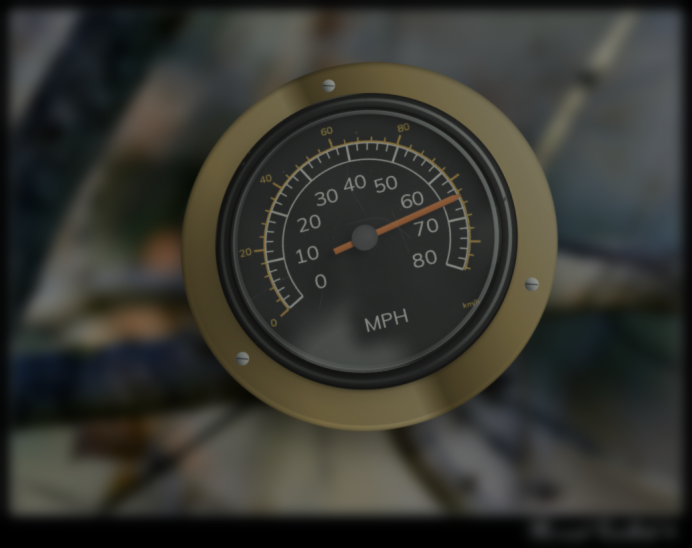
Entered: 66 mph
